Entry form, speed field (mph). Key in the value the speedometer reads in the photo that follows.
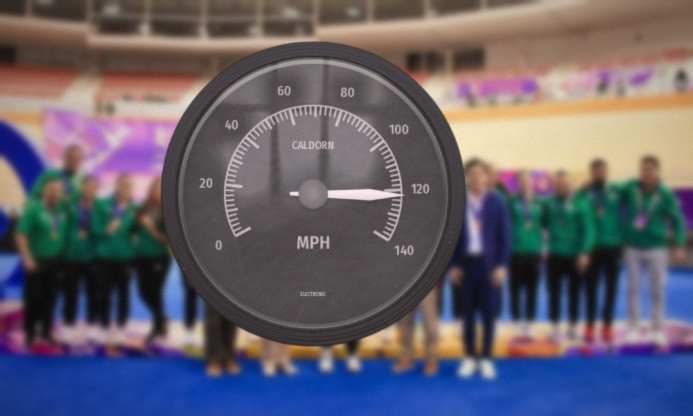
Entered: 122 mph
